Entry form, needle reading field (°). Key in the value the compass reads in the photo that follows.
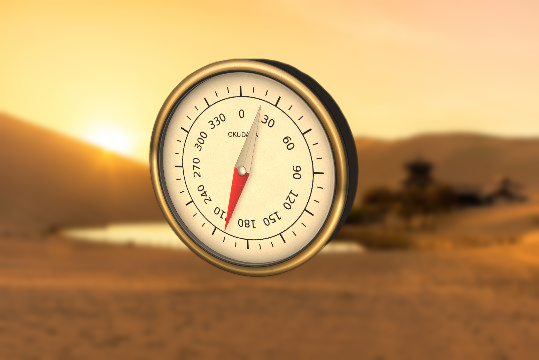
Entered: 200 °
